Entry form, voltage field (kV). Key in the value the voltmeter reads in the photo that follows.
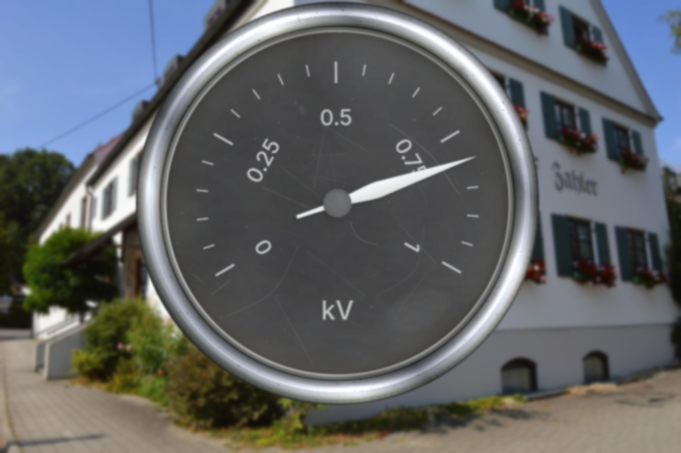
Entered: 0.8 kV
